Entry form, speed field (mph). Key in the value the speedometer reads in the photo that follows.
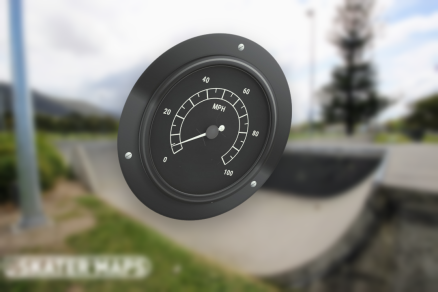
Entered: 5 mph
